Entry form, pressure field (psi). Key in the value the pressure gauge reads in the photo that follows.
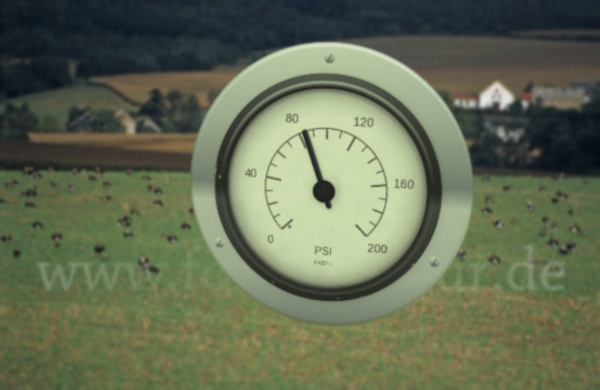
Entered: 85 psi
